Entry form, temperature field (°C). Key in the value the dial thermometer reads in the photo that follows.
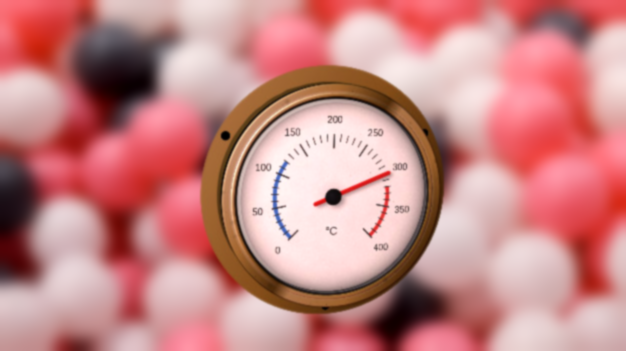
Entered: 300 °C
